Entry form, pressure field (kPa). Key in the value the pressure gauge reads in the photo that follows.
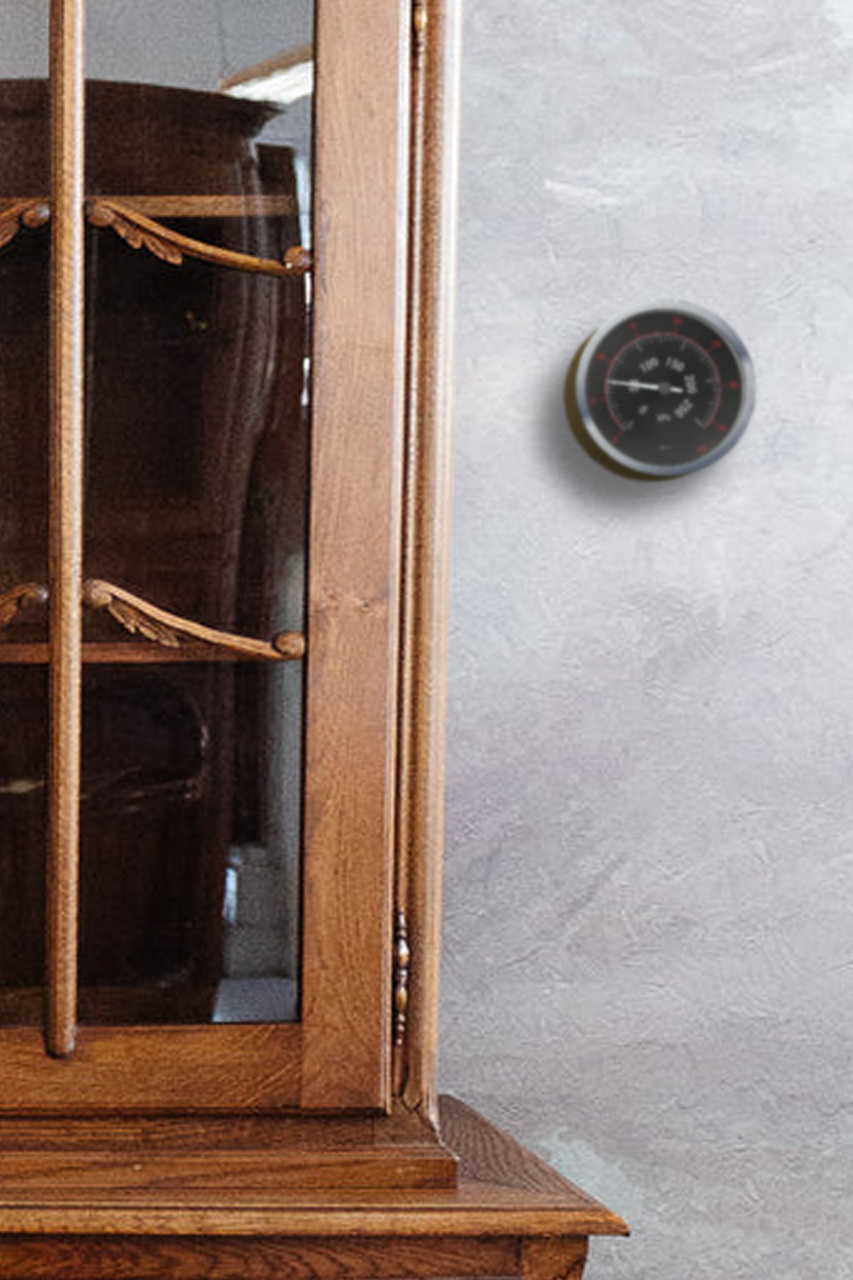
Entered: 50 kPa
